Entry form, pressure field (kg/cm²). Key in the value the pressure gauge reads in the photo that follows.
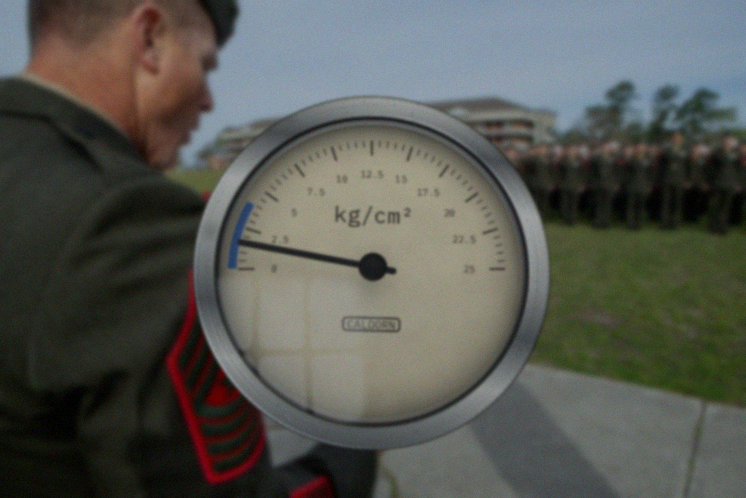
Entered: 1.5 kg/cm²
